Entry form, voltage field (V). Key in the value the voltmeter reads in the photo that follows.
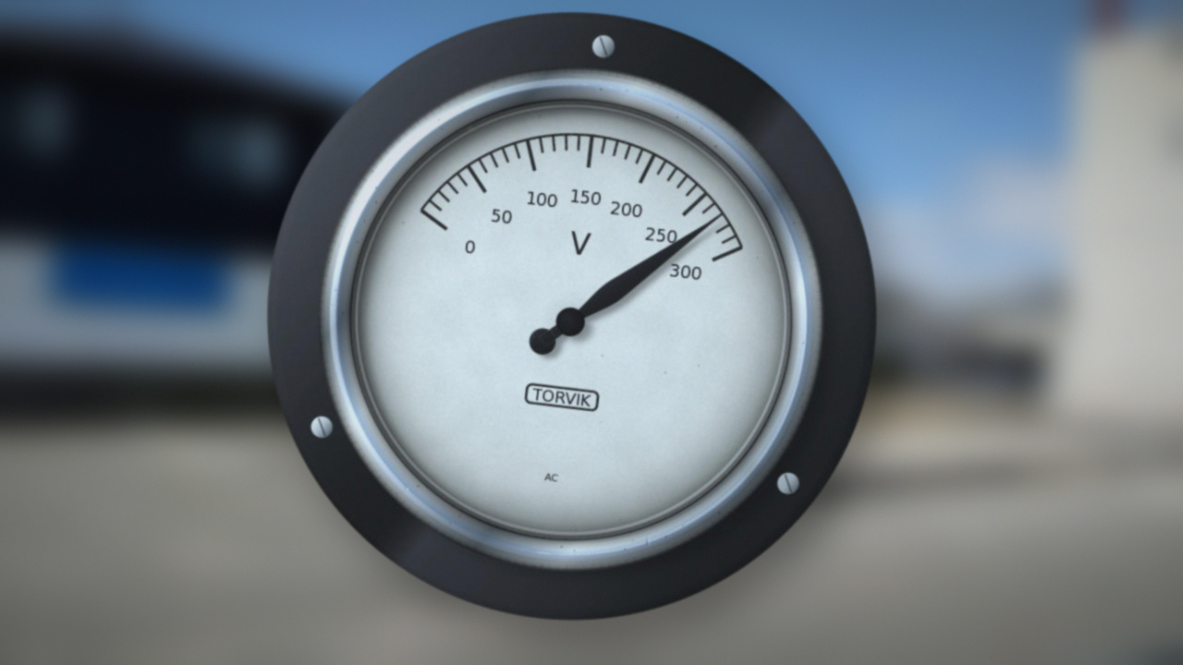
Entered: 270 V
